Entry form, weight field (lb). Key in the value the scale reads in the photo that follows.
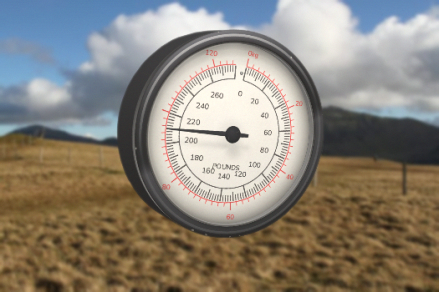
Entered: 210 lb
